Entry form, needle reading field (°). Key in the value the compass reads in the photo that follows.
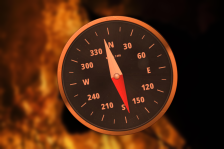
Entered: 172.5 °
